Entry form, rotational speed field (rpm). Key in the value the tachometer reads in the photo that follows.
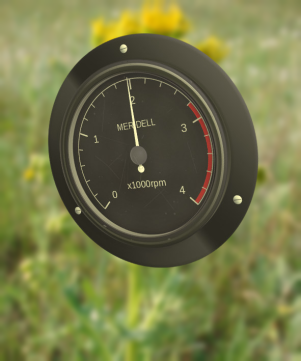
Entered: 2000 rpm
